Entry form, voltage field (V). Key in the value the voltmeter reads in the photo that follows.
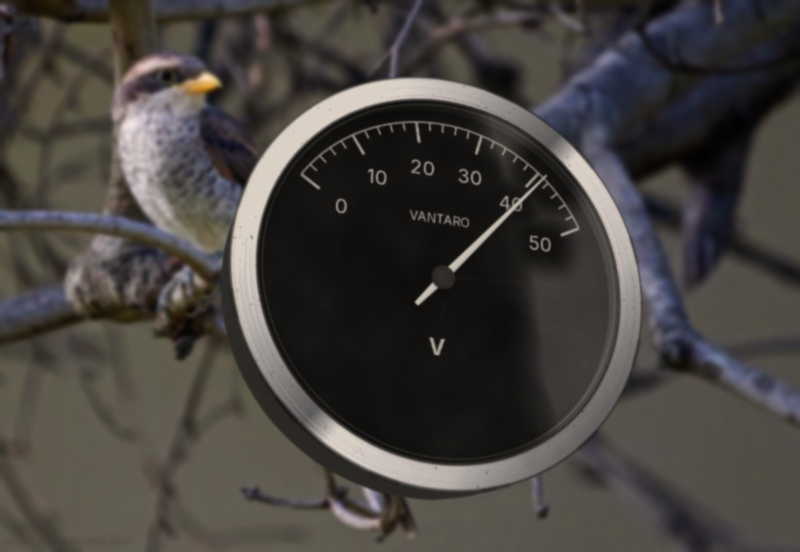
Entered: 41 V
